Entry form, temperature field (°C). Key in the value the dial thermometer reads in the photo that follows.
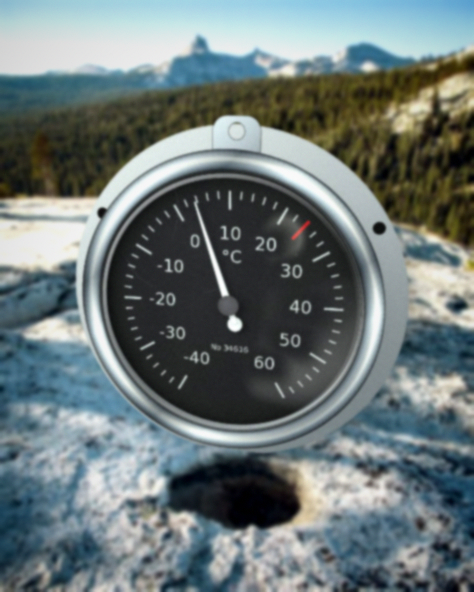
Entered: 4 °C
